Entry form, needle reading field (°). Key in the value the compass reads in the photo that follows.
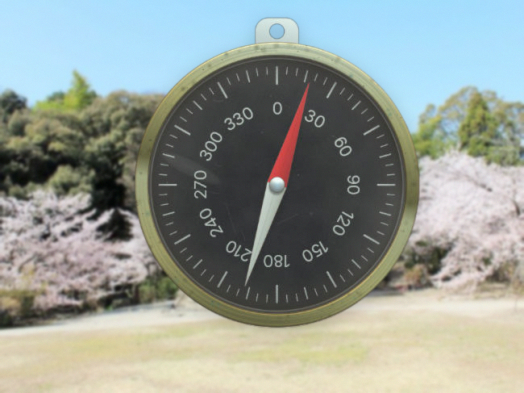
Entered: 17.5 °
